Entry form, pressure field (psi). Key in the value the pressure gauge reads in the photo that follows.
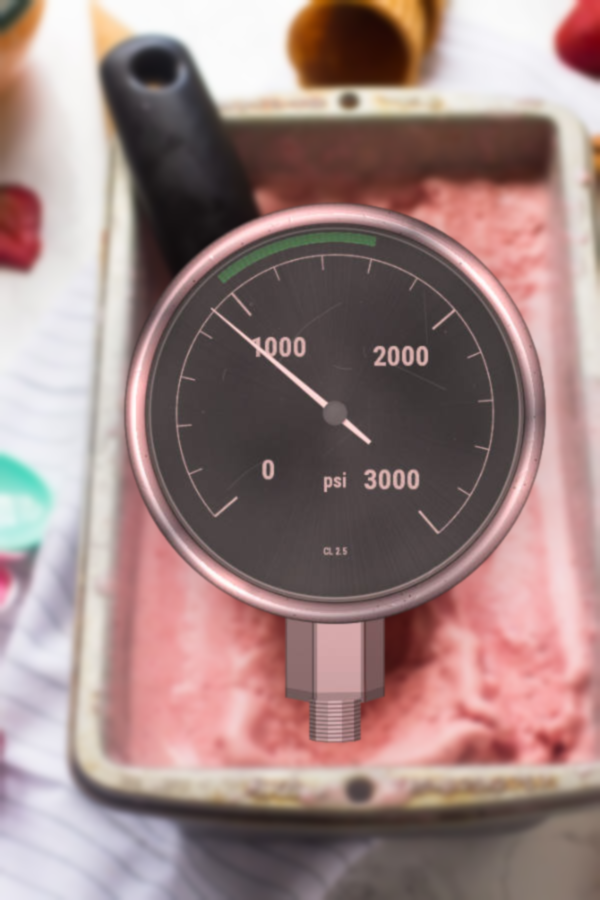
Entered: 900 psi
